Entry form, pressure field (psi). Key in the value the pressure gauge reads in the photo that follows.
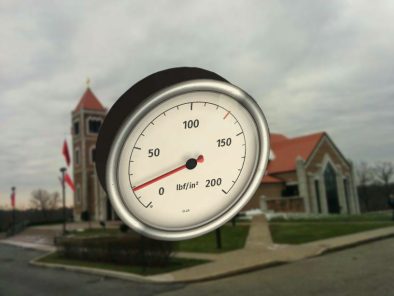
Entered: 20 psi
